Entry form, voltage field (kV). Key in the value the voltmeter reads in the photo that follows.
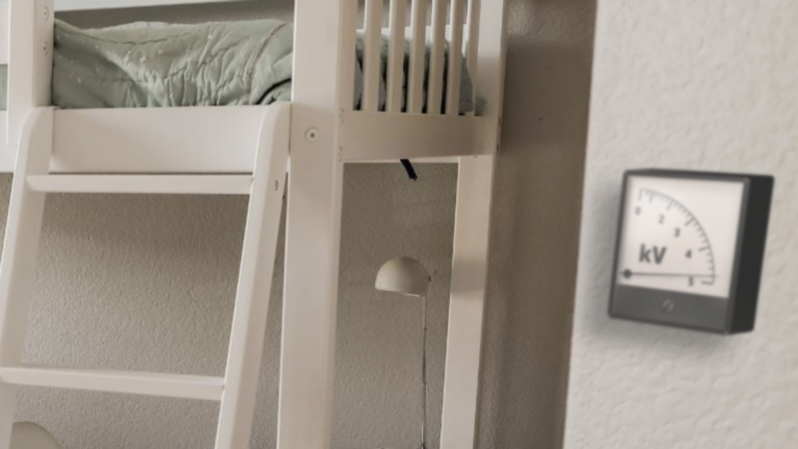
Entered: 4.8 kV
